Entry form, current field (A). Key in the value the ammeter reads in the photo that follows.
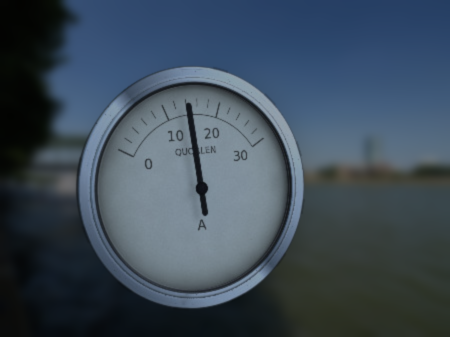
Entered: 14 A
